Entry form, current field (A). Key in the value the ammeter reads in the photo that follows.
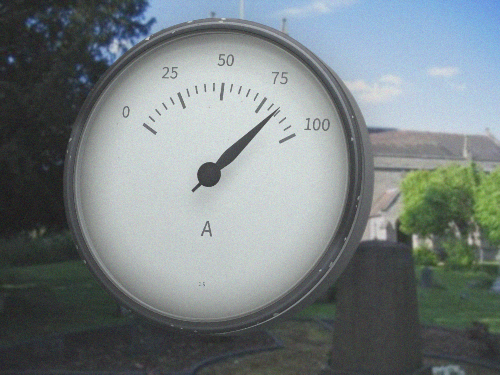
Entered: 85 A
